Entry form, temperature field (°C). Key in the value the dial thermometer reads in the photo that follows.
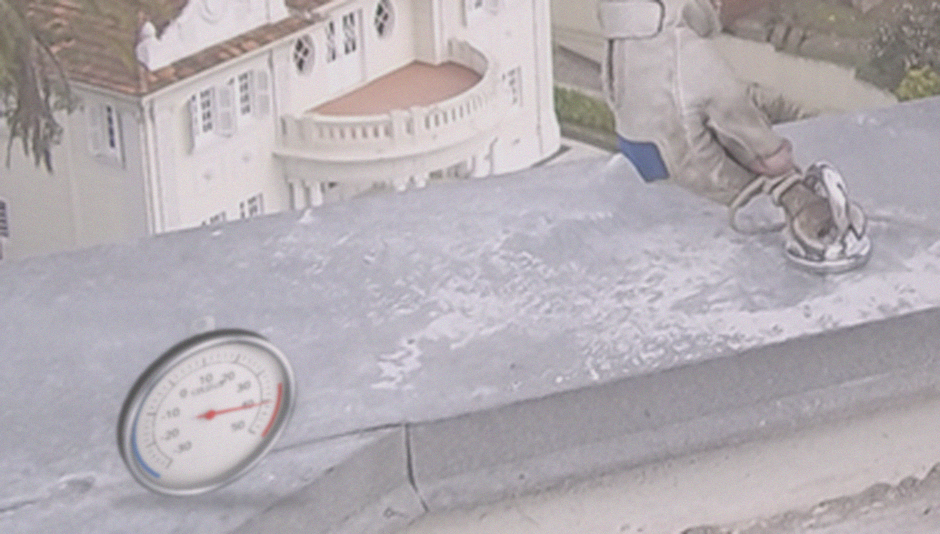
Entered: 40 °C
